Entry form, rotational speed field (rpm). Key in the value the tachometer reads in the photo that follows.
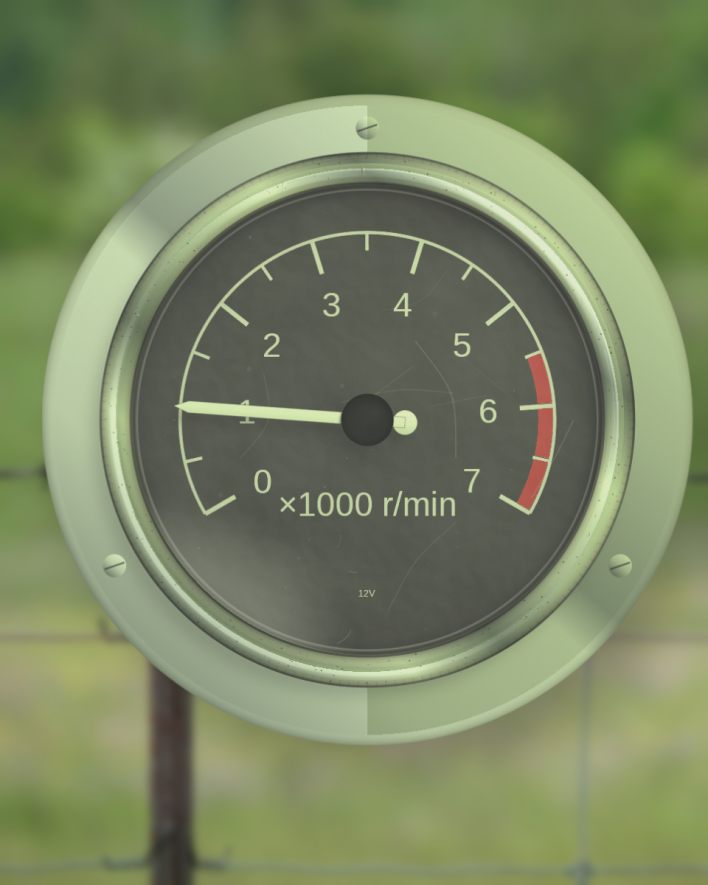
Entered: 1000 rpm
